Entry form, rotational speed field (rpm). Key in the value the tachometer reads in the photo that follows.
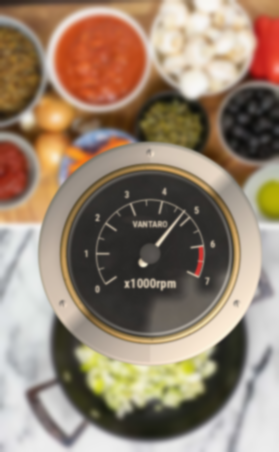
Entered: 4750 rpm
